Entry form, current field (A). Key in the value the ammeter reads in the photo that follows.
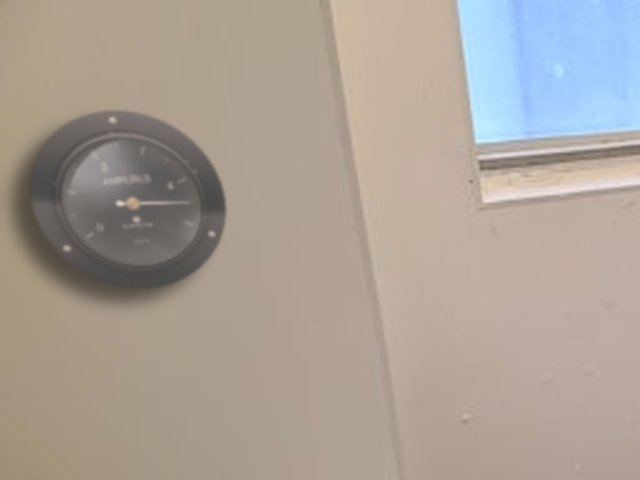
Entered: 4.5 A
